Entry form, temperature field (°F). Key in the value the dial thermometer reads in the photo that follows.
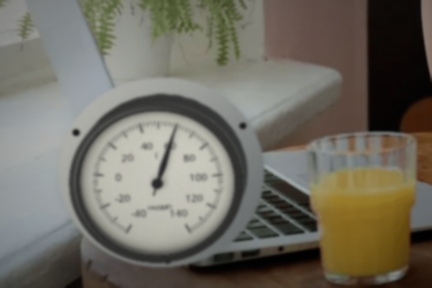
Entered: 60 °F
